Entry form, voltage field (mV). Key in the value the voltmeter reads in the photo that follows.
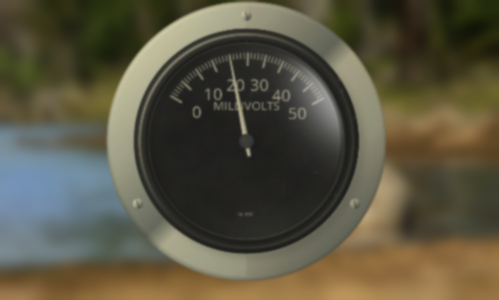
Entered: 20 mV
